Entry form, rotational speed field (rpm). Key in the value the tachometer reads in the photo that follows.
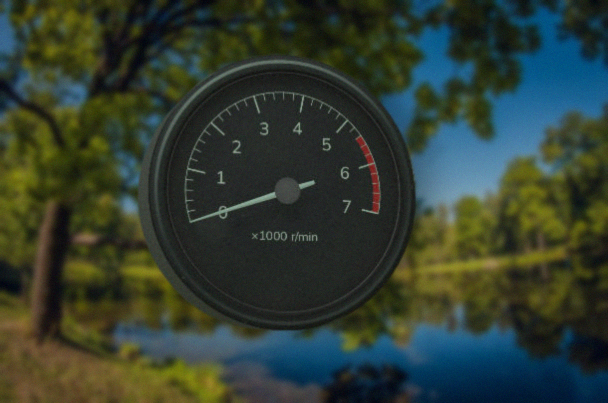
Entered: 0 rpm
